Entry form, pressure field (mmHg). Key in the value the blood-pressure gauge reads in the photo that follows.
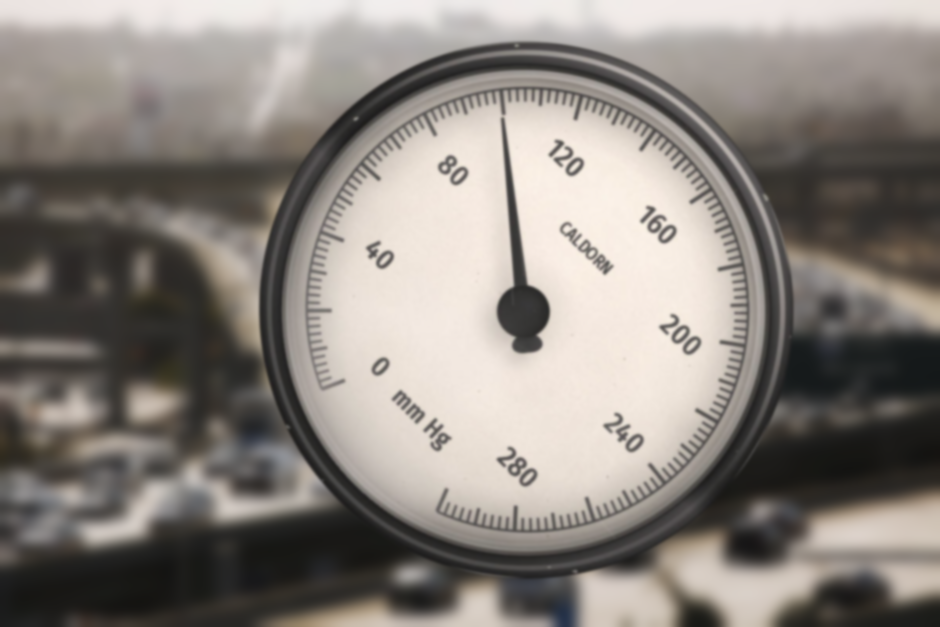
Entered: 100 mmHg
